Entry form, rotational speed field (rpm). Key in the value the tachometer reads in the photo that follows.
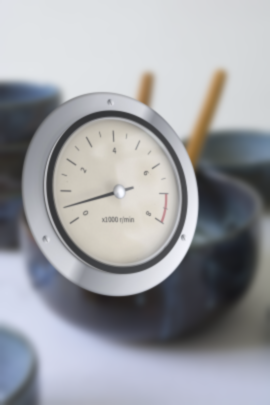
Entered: 500 rpm
